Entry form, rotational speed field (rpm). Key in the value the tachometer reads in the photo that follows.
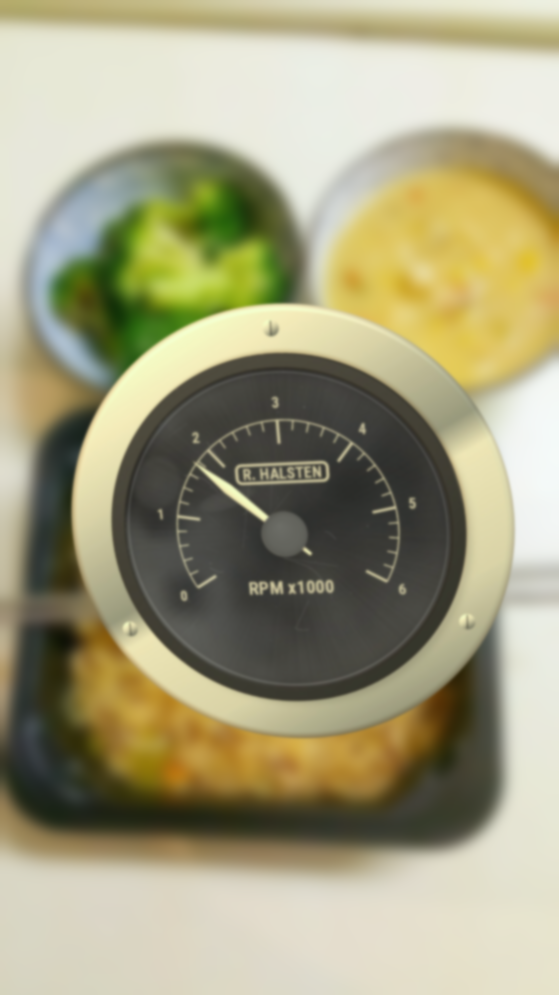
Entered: 1800 rpm
